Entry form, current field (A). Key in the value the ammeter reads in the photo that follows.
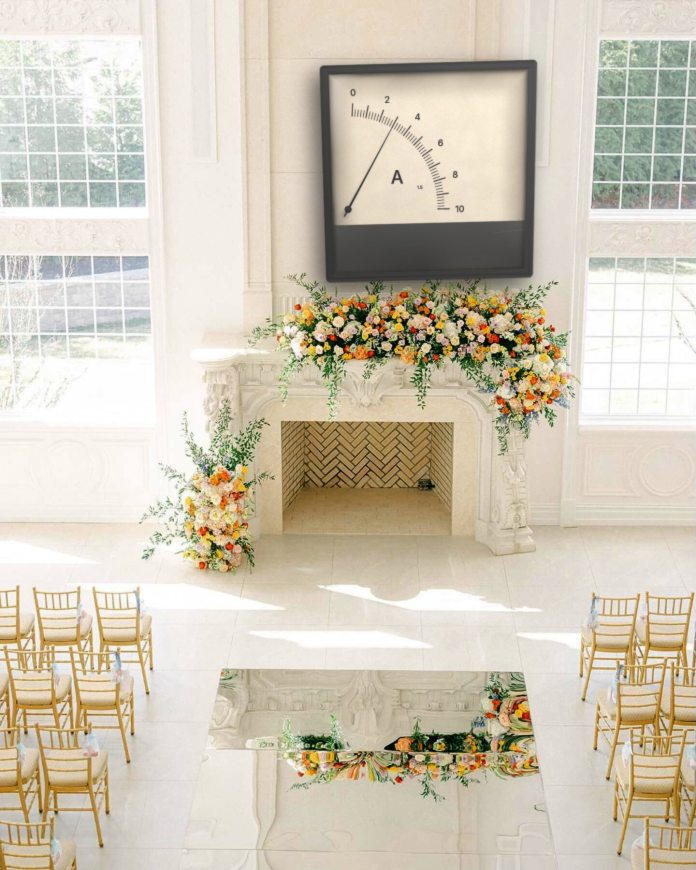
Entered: 3 A
